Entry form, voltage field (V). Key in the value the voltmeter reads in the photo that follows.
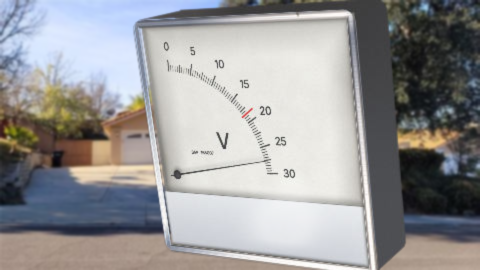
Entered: 27.5 V
